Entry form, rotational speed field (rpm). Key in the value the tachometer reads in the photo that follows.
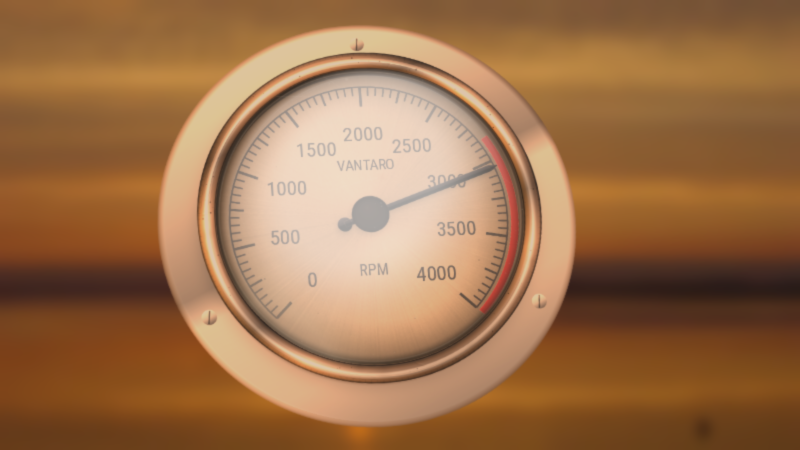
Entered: 3050 rpm
